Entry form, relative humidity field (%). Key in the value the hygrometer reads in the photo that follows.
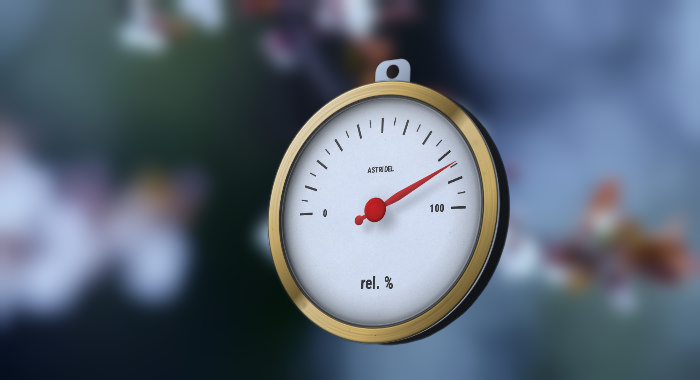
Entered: 85 %
